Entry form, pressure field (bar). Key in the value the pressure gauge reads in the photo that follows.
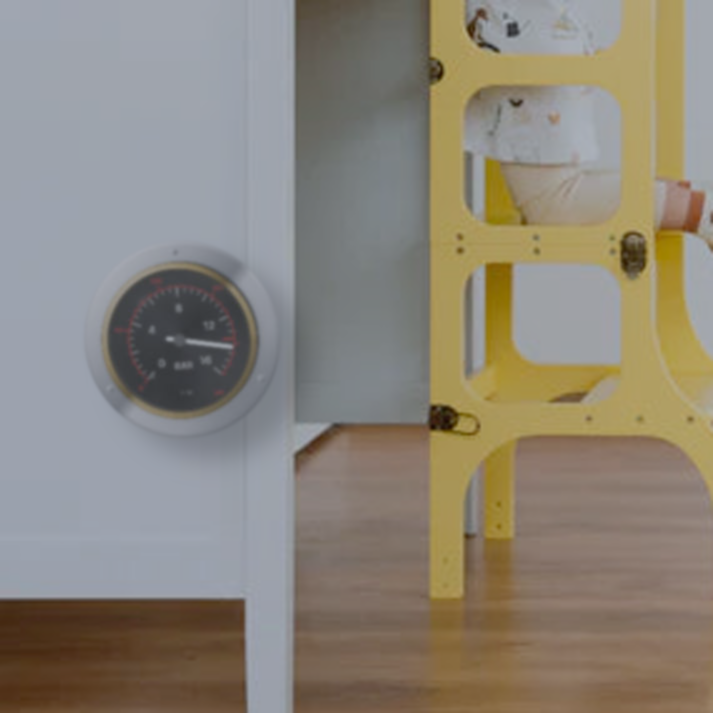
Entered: 14 bar
